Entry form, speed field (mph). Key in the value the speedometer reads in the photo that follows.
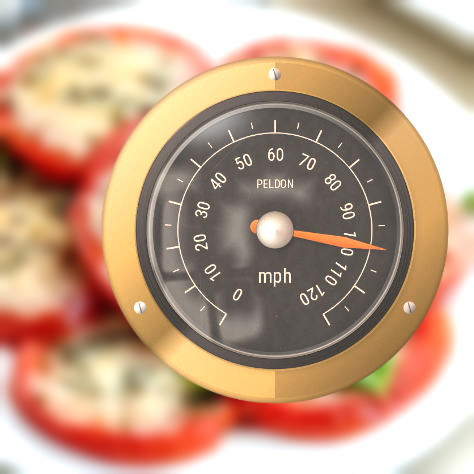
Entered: 100 mph
